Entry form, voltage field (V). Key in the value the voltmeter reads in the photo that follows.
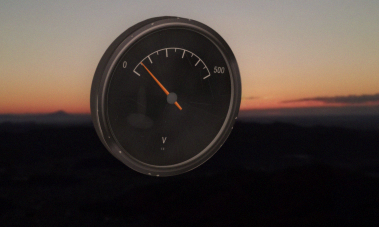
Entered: 50 V
